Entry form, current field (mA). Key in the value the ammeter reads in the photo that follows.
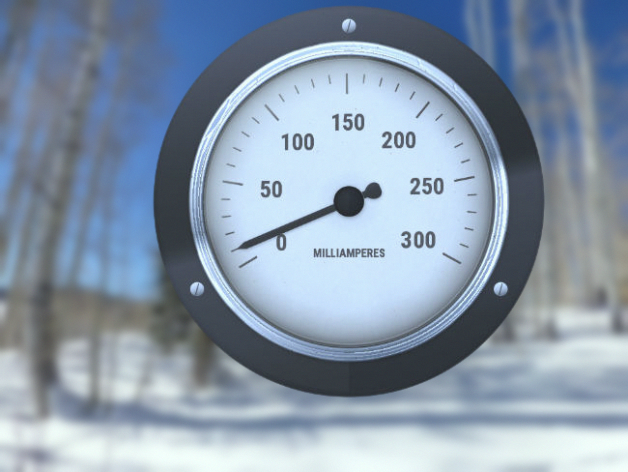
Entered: 10 mA
